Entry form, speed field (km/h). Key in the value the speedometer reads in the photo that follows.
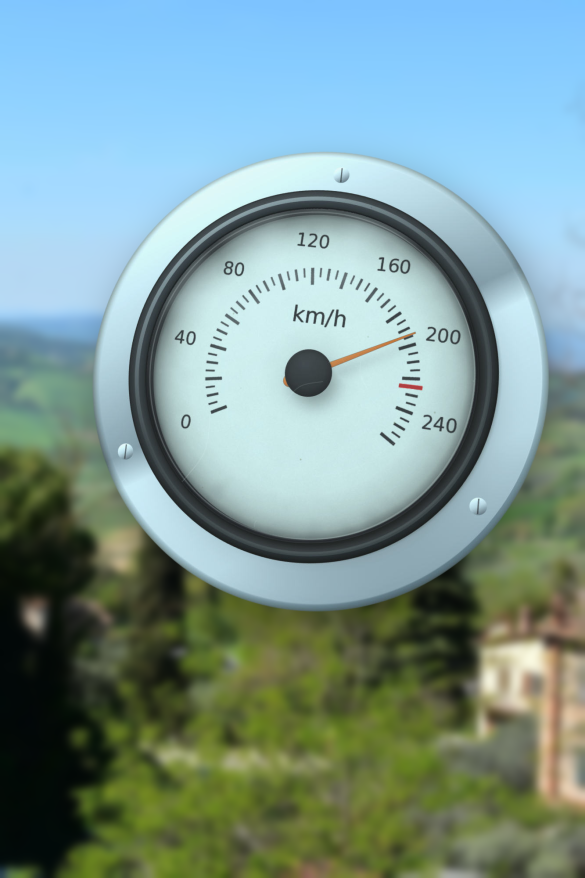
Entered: 195 km/h
